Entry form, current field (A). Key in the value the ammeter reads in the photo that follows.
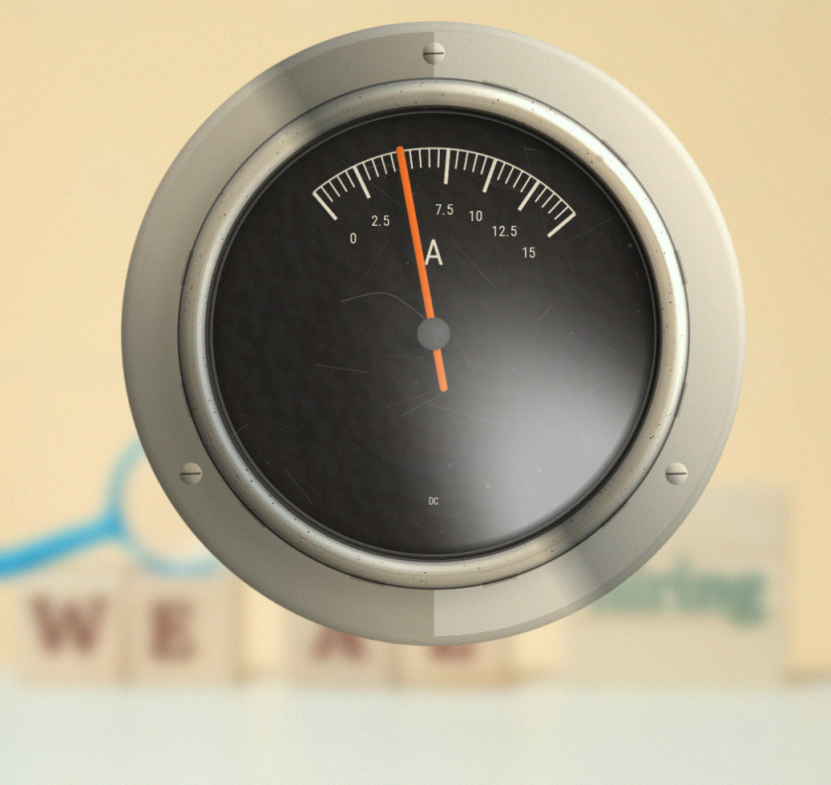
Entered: 5 A
